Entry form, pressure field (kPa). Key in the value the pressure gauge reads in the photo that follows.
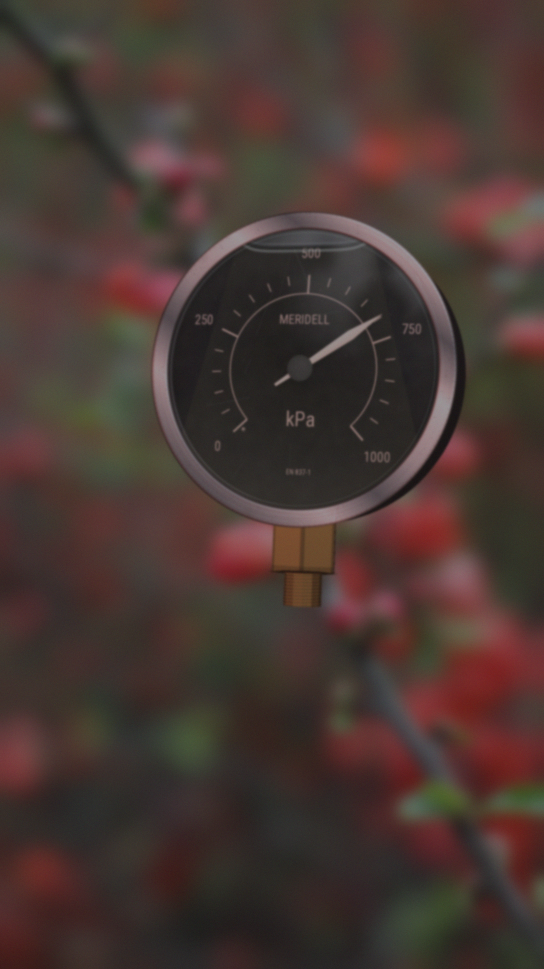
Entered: 700 kPa
